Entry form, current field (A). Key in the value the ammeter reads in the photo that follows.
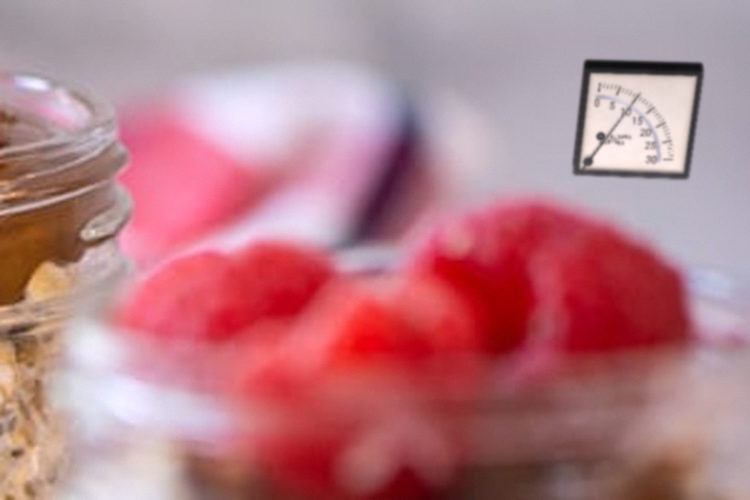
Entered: 10 A
